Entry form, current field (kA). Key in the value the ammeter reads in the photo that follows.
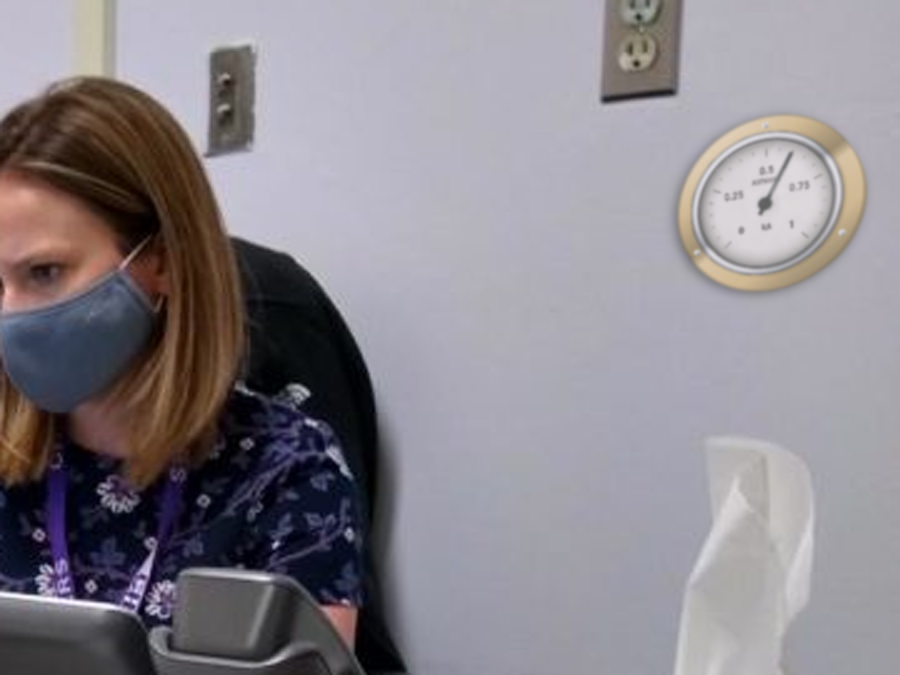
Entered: 0.6 kA
